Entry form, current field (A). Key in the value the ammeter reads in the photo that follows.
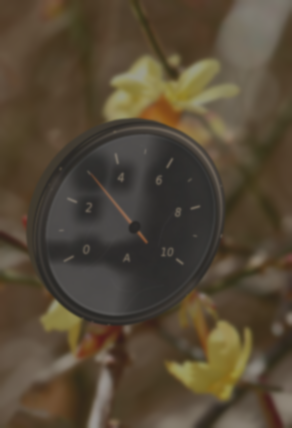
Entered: 3 A
